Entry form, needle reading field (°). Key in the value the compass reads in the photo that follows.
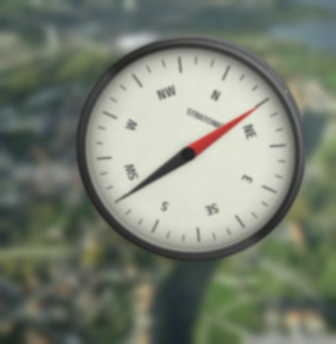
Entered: 30 °
